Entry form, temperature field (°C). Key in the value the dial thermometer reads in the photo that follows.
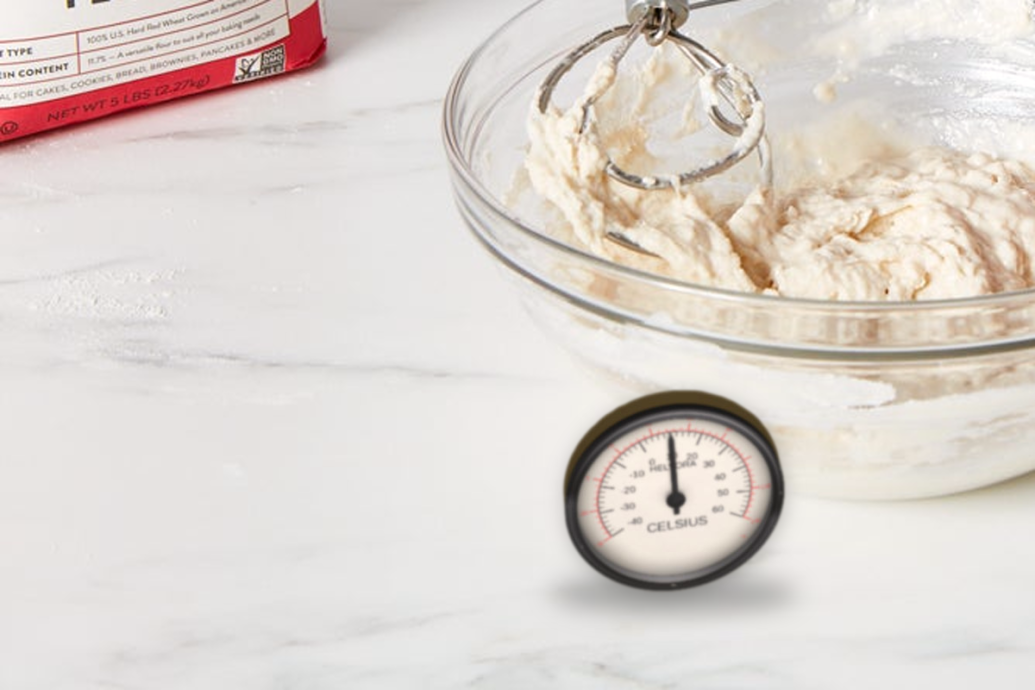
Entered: 10 °C
